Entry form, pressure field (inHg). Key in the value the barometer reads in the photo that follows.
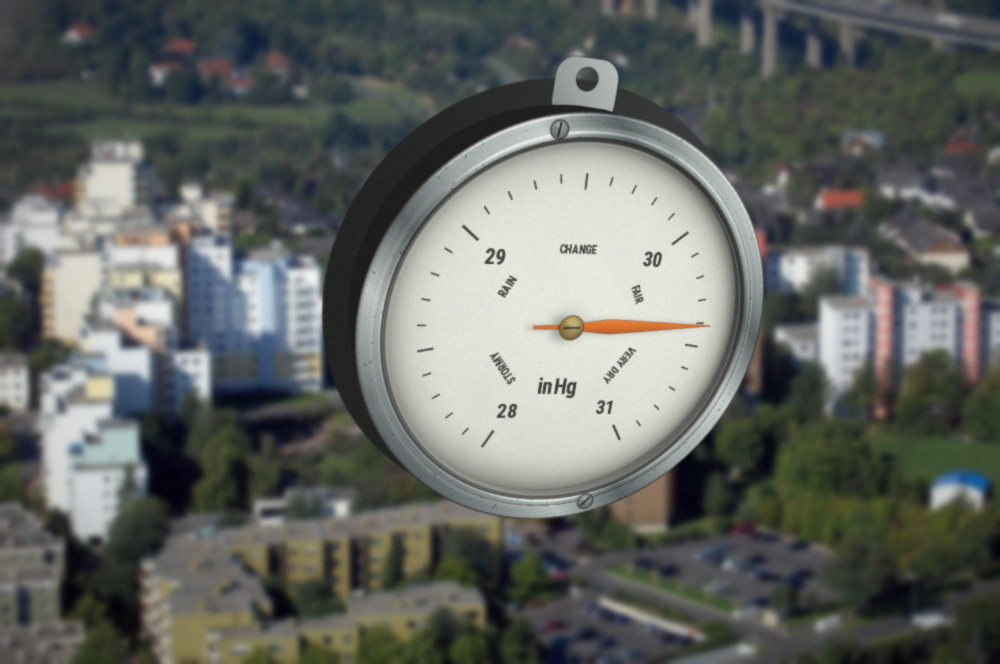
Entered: 30.4 inHg
